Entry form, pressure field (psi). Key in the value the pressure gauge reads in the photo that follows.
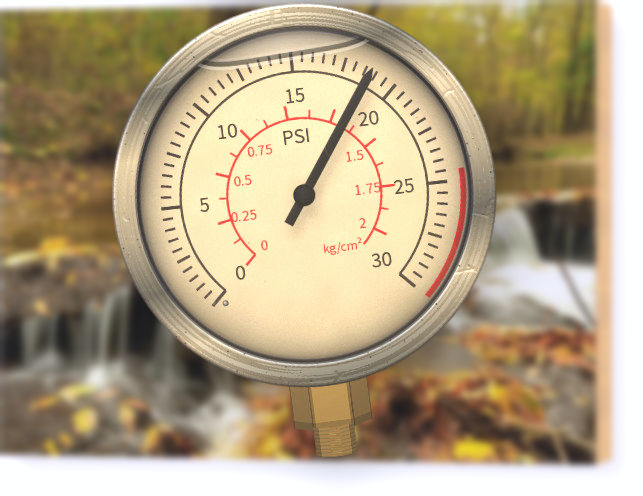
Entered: 18.75 psi
